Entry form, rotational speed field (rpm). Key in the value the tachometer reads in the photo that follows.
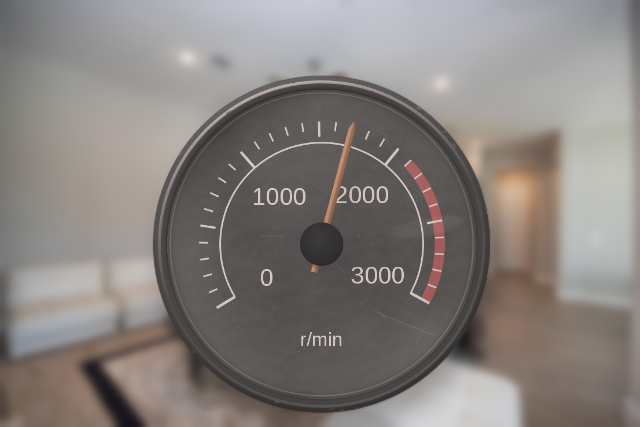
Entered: 1700 rpm
